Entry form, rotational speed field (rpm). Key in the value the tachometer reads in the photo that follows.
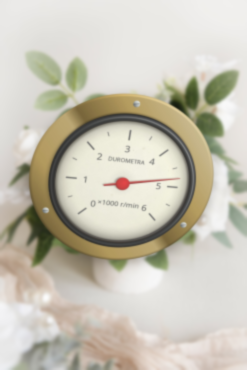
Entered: 4750 rpm
